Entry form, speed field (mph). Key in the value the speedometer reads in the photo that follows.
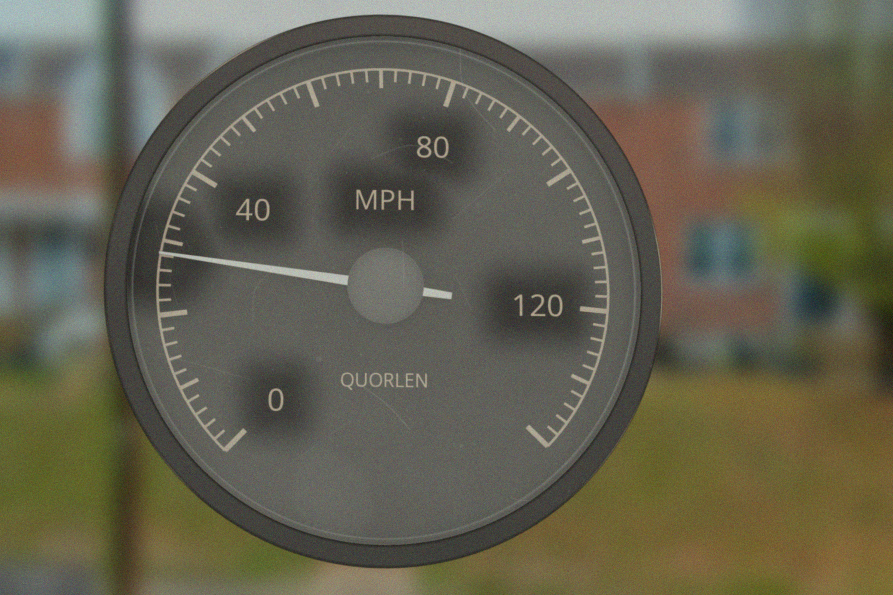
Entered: 28 mph
